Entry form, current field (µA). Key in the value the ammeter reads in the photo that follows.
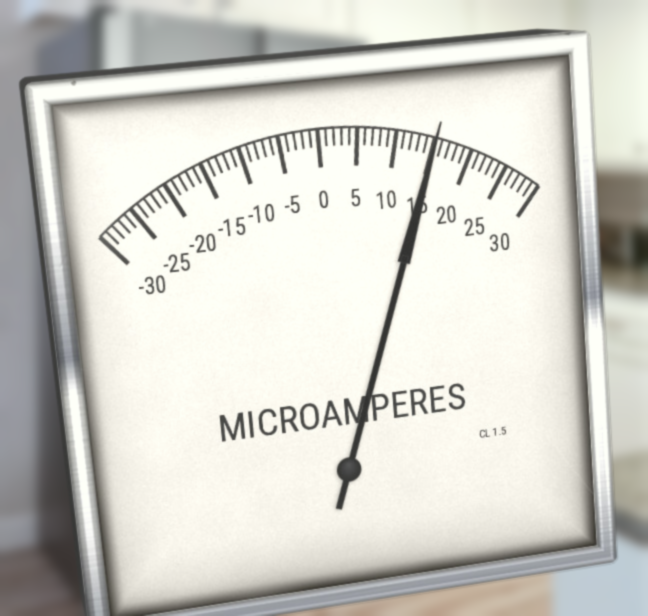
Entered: 15 µA
